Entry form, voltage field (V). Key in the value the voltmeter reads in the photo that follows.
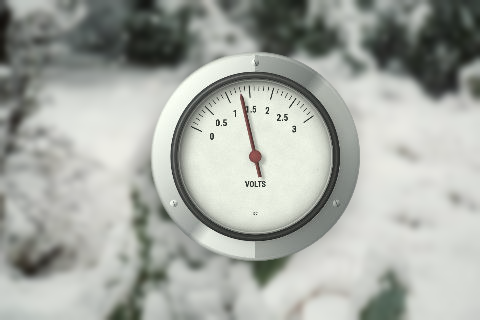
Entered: 1.3 V
